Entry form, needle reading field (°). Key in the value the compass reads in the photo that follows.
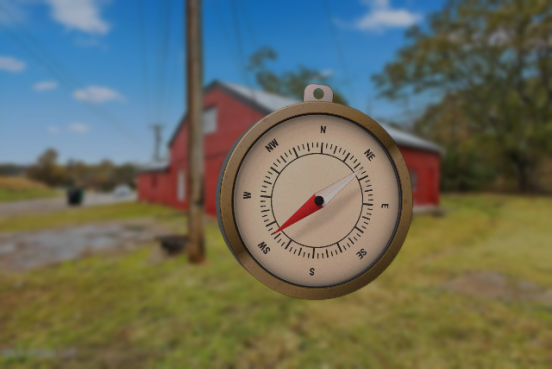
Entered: 230 °
